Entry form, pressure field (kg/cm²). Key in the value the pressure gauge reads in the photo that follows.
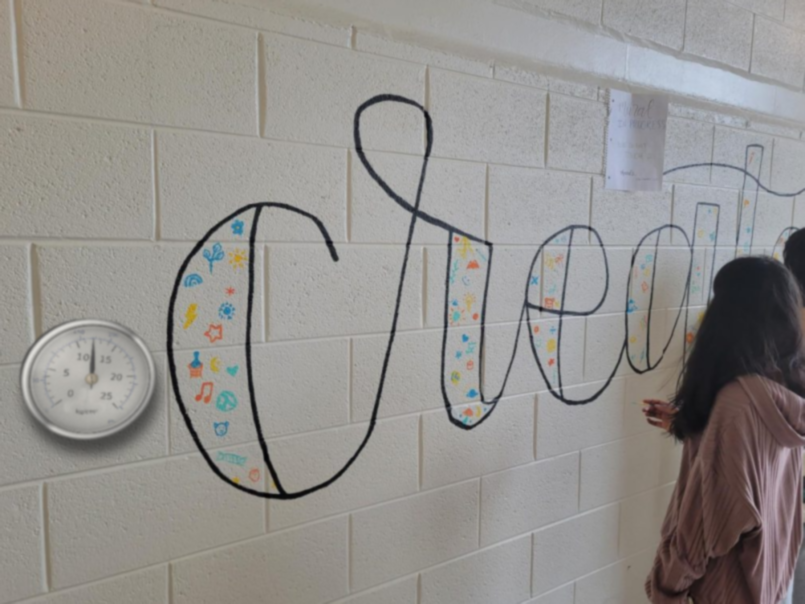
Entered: 12 kg/cm²
